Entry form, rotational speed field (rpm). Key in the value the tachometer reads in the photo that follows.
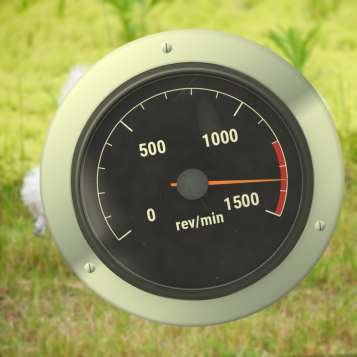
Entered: 1350 rpm
